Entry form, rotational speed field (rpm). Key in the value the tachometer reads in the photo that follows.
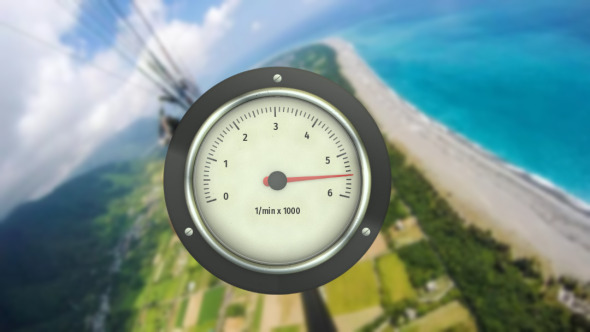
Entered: 5500 rpm
